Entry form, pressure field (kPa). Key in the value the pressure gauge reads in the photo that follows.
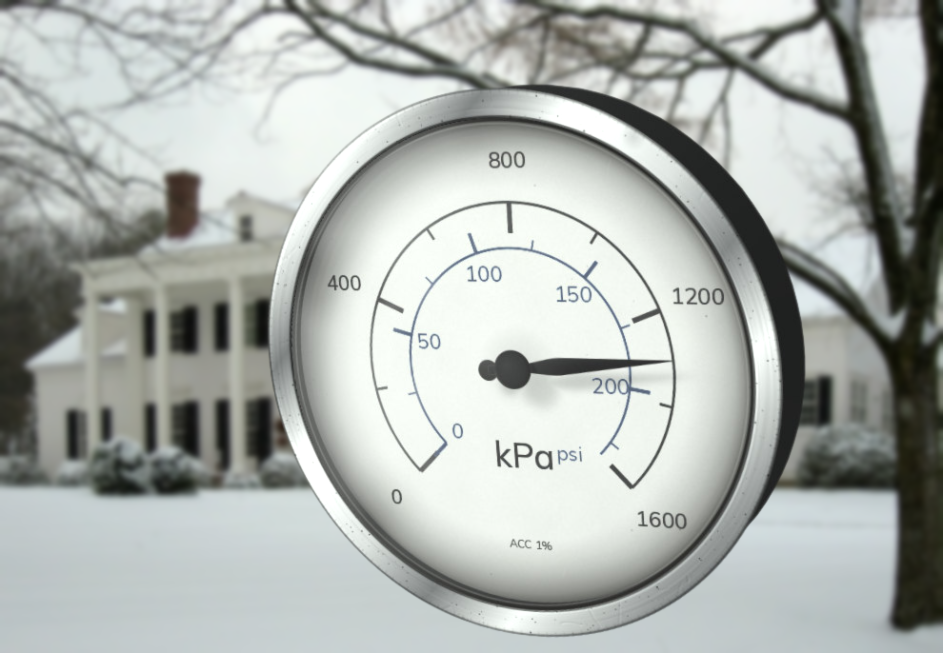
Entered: 1300 kPa
